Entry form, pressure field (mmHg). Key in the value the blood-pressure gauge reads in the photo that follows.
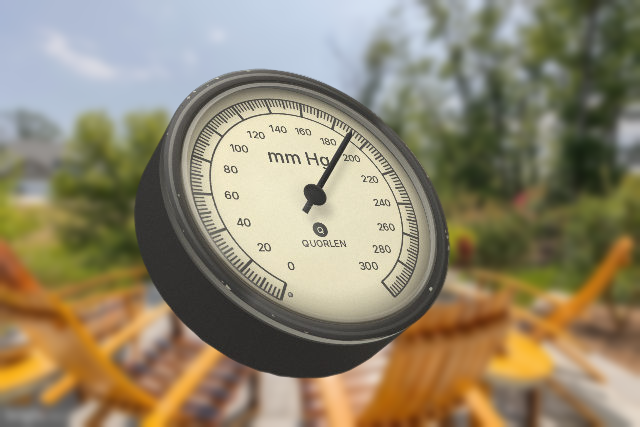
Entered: 190 mmHg
